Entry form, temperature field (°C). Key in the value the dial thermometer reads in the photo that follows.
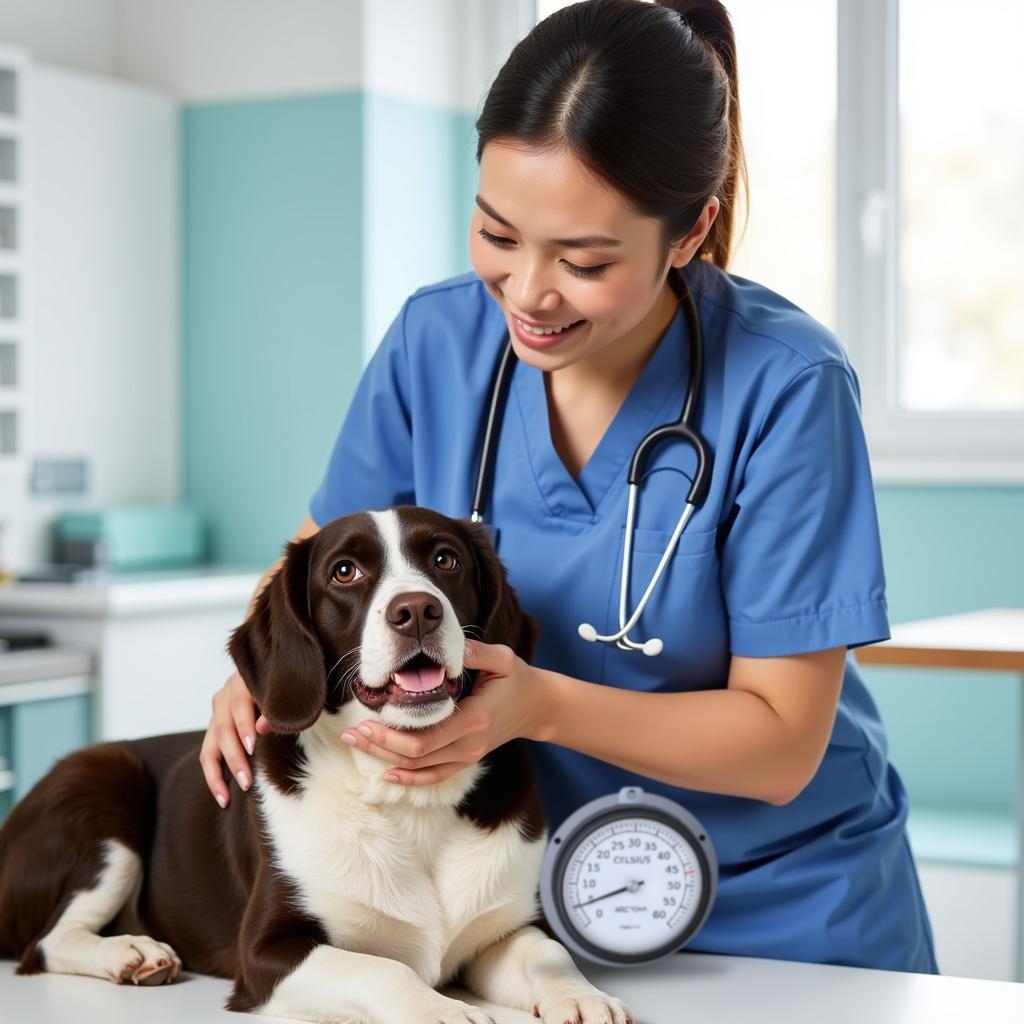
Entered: 5 °C
